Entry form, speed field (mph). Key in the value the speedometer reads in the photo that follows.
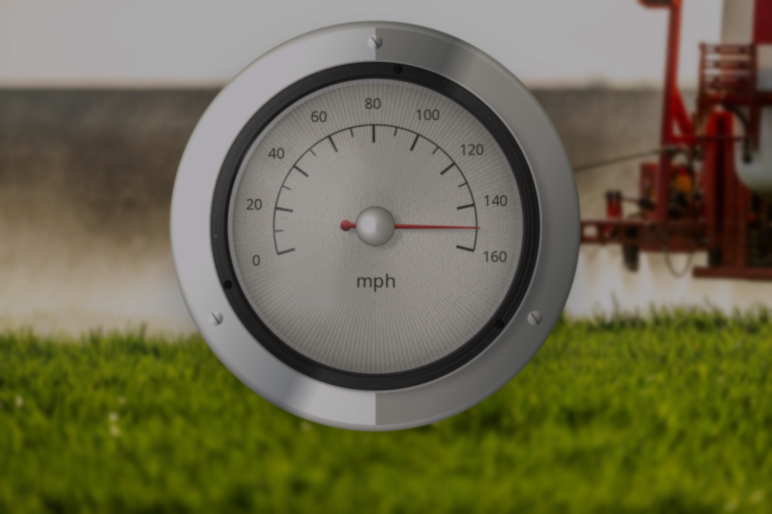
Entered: 150 mph
